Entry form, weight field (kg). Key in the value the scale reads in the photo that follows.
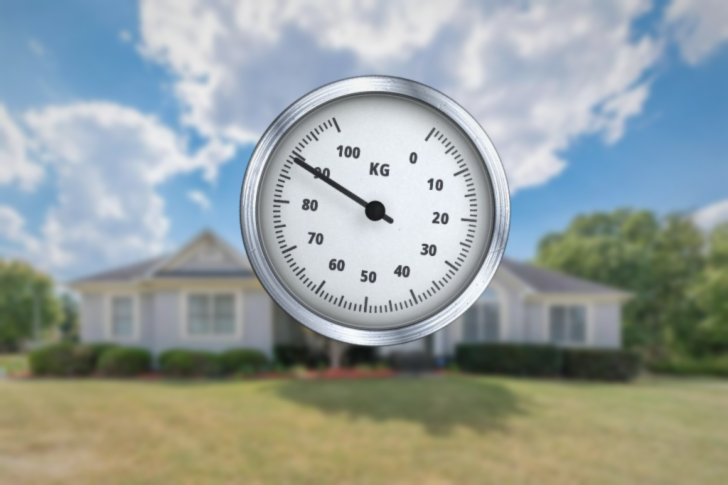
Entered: 89 kg
